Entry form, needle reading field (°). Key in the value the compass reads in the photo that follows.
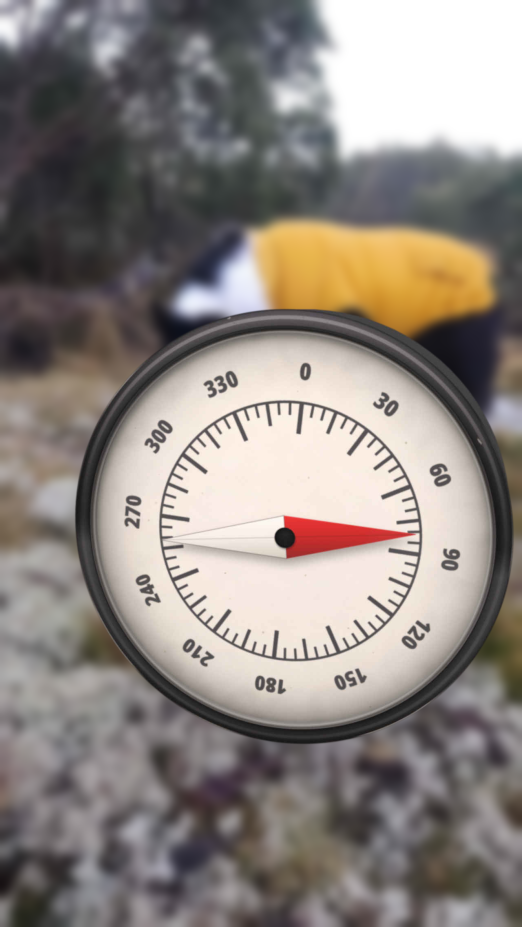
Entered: 80 °
